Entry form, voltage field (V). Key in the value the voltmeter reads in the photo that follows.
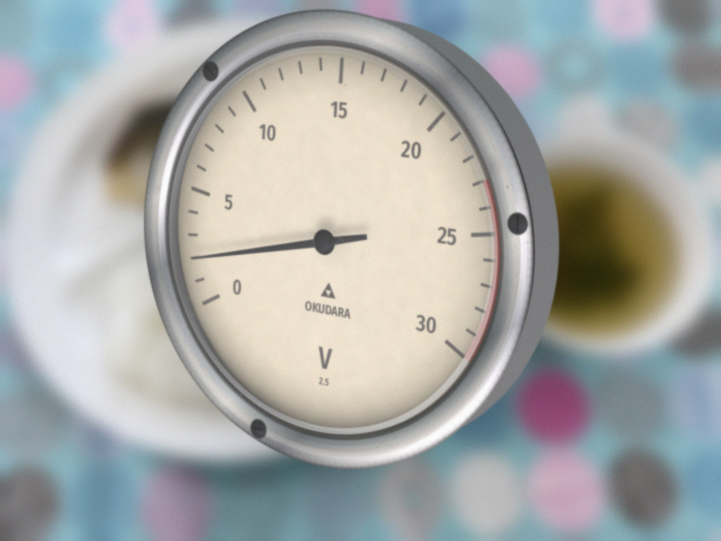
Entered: 2 V
